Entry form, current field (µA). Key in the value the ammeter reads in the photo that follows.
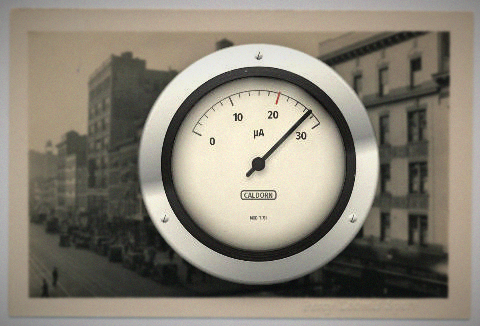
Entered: 27 µA
